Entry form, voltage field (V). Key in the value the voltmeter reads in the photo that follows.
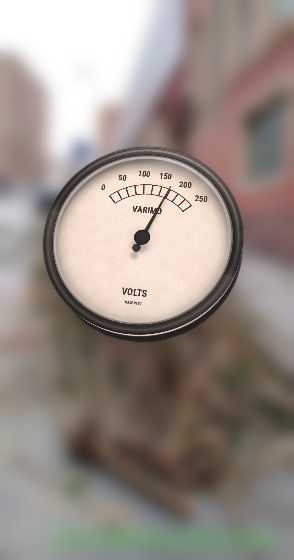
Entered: 175 V
